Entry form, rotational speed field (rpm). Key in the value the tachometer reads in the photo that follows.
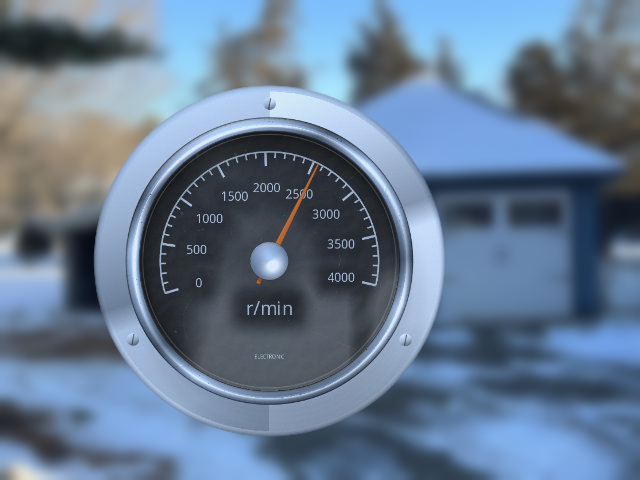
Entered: 2550 rpm
